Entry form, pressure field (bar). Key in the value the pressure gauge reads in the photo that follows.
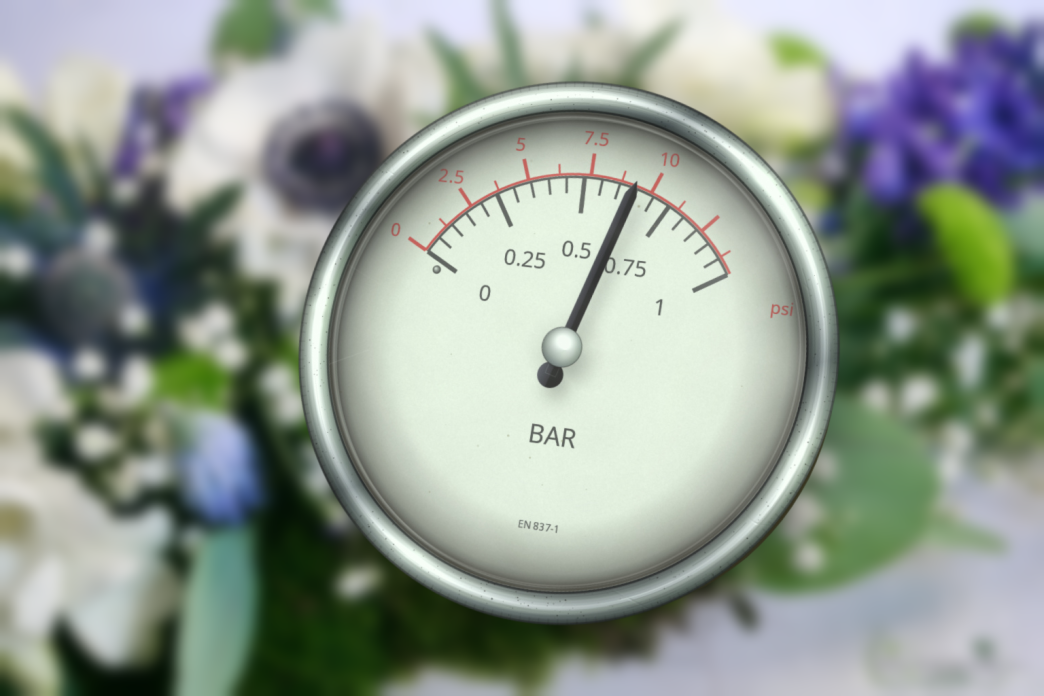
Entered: 0.65 bar
